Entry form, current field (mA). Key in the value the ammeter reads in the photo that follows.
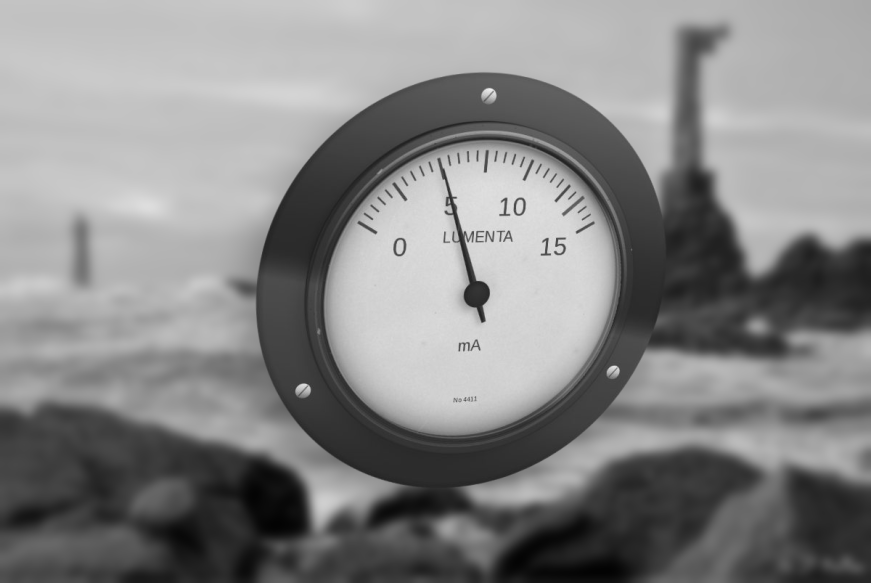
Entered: 5 mA
